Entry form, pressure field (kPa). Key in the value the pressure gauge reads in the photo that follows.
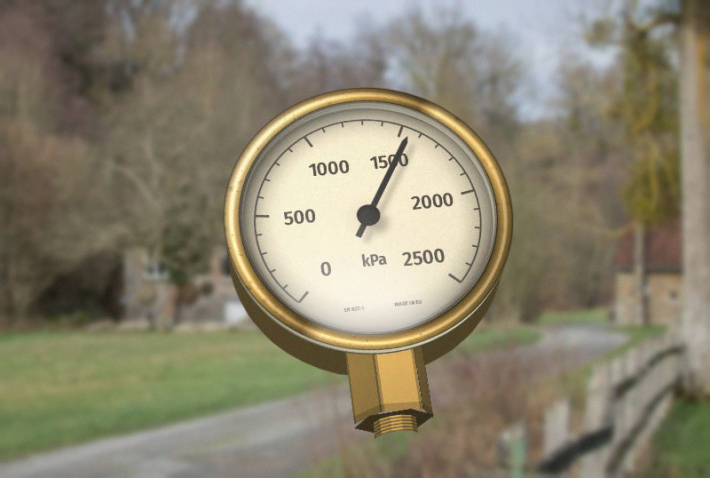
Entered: 1550 kPa
